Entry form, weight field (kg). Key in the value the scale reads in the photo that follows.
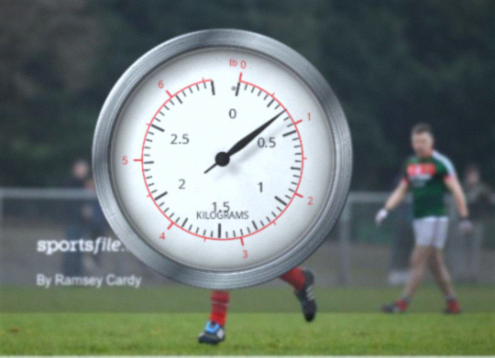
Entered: 0.35 kg
